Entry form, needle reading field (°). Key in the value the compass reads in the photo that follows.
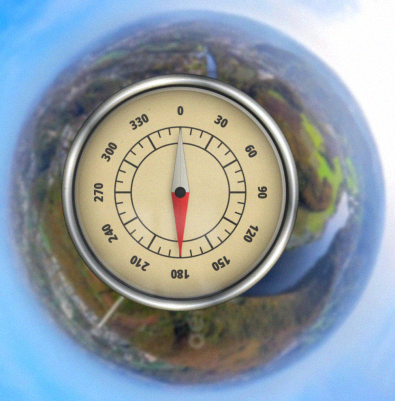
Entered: 180 °
